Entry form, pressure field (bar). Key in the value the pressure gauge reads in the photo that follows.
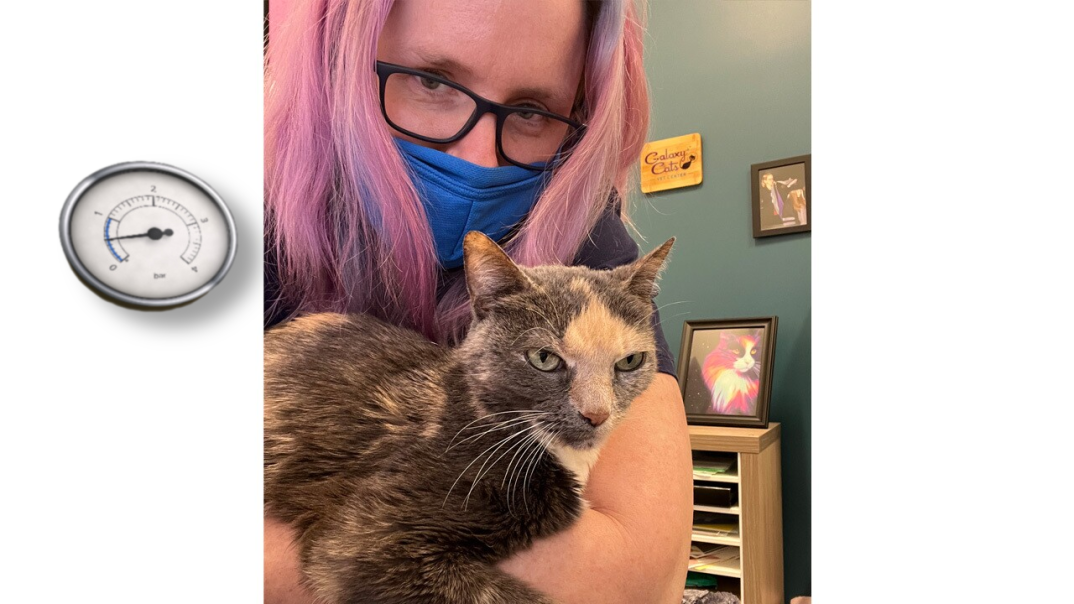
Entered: 0.5 bar
